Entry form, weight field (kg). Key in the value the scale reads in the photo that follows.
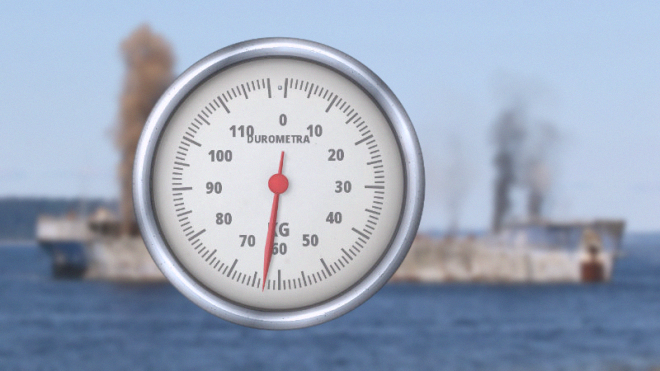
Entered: 63 kg
